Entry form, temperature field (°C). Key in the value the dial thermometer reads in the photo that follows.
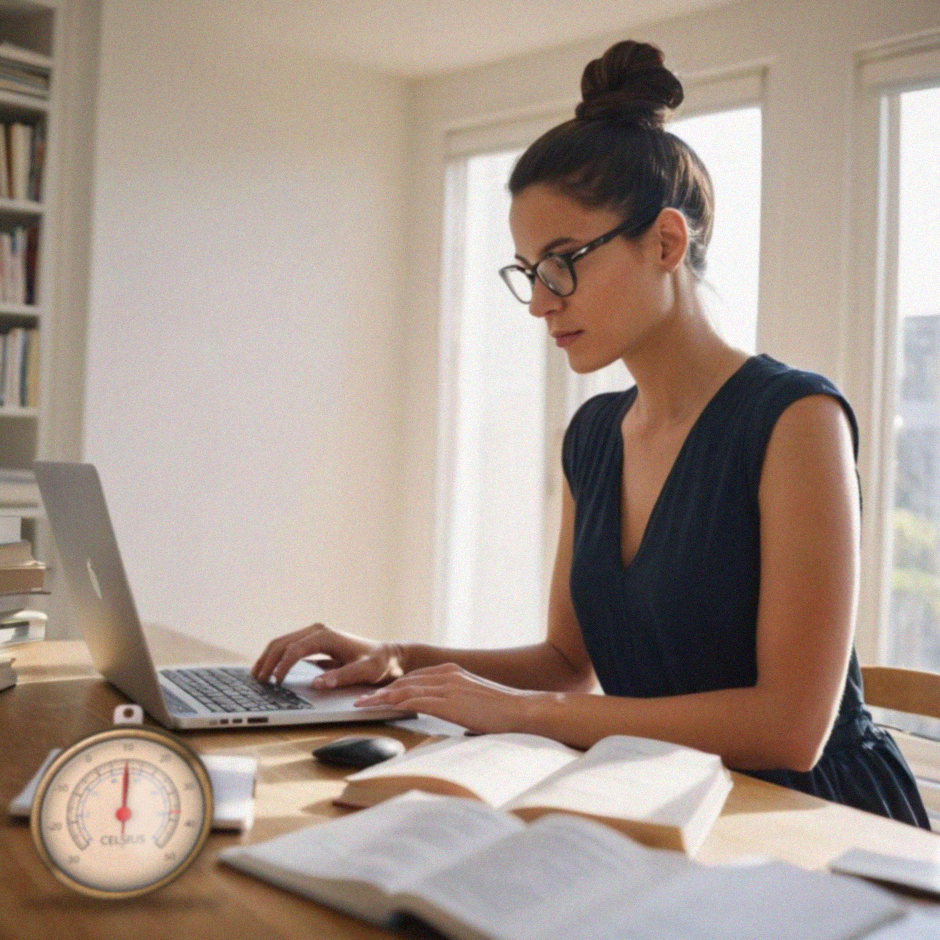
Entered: 10 °C
